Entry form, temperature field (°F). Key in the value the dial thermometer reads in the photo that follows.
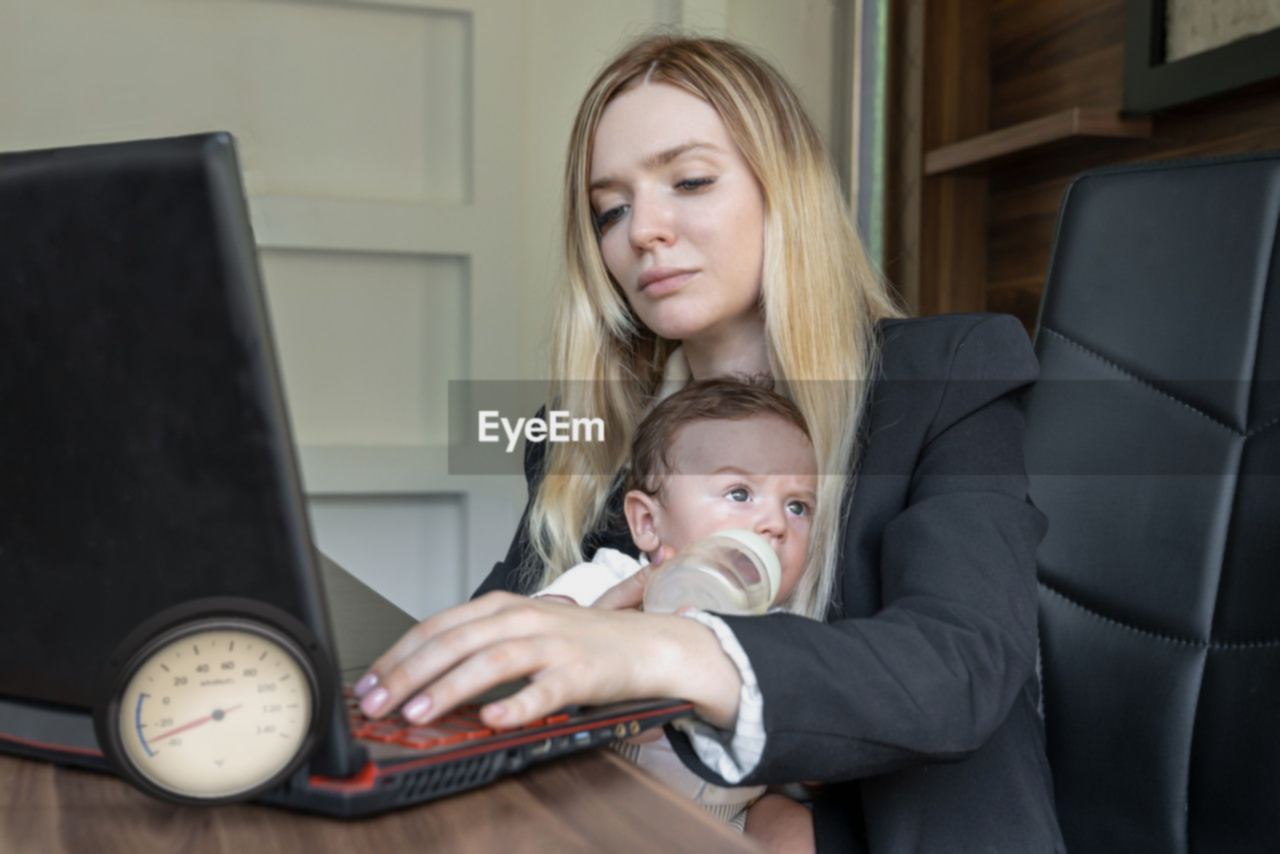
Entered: -30 °F
